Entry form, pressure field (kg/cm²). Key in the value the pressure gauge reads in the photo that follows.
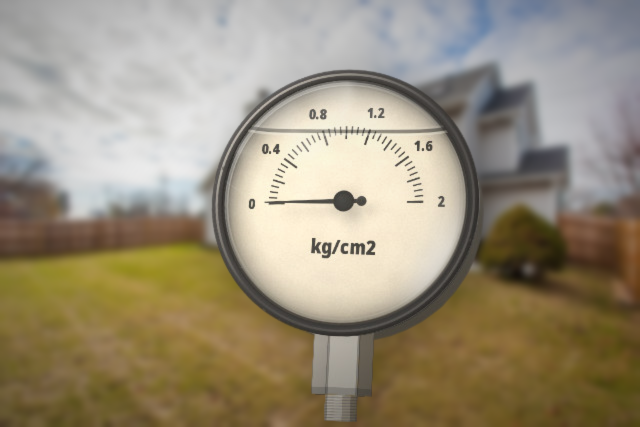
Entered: 0 kg/cm²
